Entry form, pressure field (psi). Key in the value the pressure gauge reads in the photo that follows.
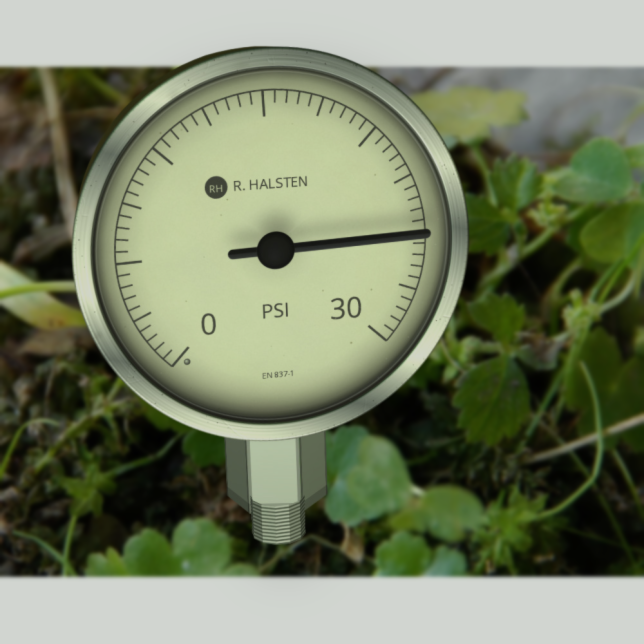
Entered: 25 psi
